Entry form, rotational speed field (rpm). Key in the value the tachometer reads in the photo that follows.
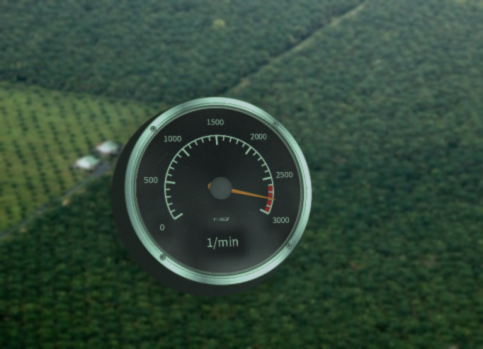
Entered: 2800 rpm
